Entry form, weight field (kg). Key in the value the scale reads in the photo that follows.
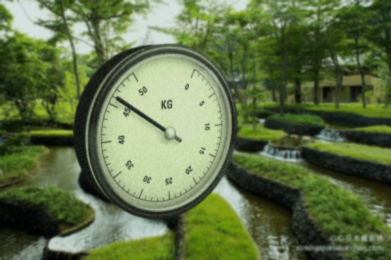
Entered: 46 kg
